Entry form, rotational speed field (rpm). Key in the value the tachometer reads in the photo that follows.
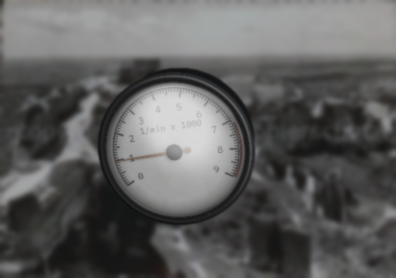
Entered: 1000 rpm
